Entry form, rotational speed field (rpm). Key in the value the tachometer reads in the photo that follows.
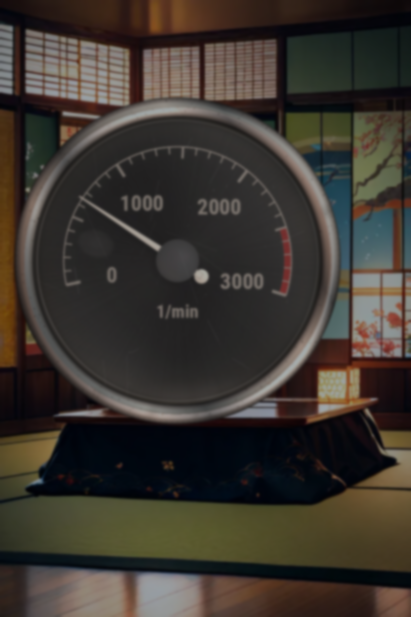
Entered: 650 rpm
